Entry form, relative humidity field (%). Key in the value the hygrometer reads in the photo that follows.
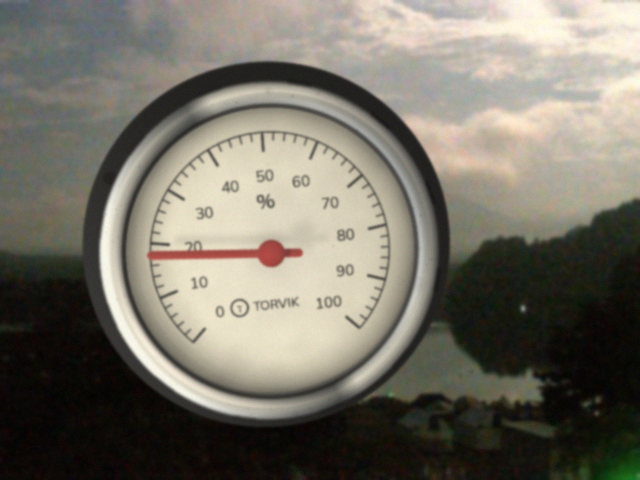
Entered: 18 %
